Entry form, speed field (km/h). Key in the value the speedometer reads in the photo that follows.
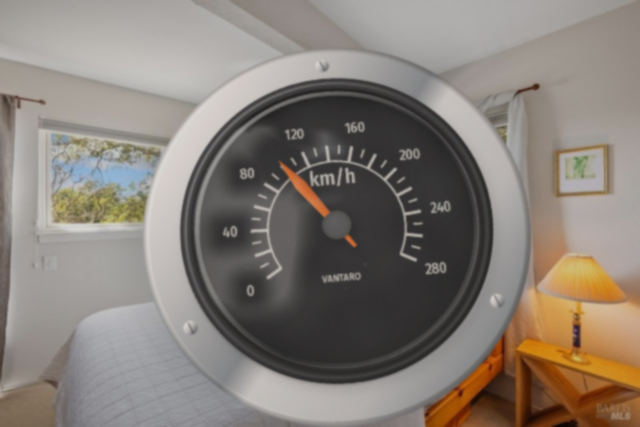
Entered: 100 km/h
